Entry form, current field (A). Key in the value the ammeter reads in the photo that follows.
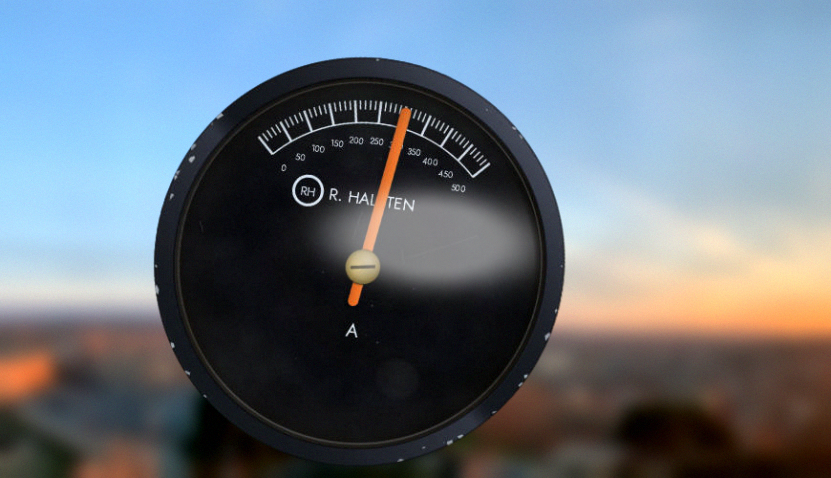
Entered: 300 A
